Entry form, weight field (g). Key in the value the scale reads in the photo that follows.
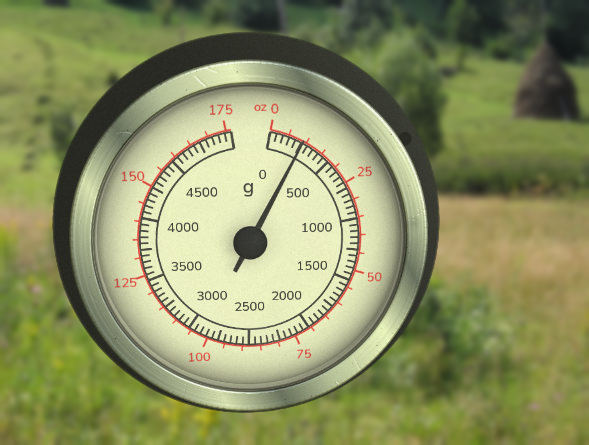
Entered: 250 g
